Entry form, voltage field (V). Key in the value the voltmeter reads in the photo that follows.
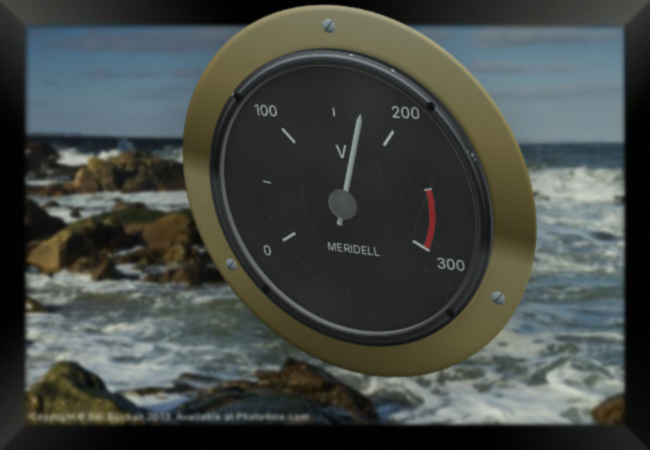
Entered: 175 V
